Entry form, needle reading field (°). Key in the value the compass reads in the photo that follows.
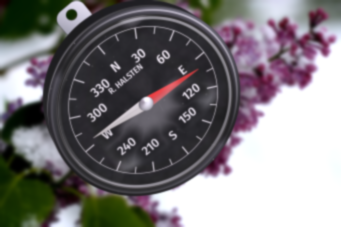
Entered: 97.5 °
